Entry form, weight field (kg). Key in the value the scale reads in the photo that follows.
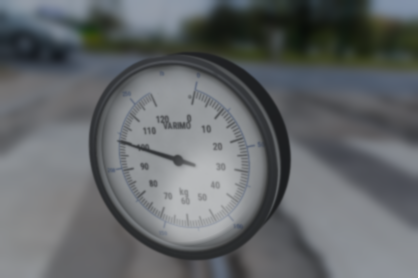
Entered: 100 kg
